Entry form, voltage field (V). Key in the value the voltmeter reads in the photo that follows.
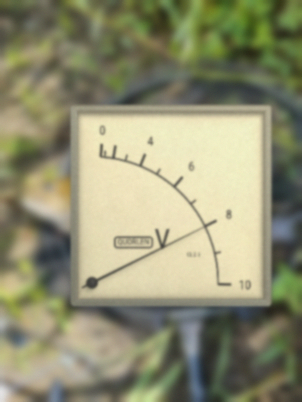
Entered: 8 V
